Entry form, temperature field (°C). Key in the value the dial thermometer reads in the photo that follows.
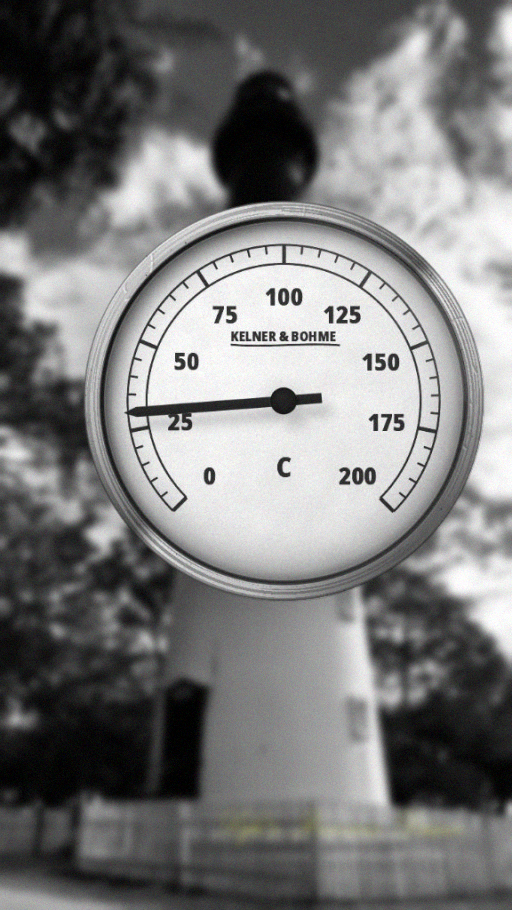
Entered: 30 °C
